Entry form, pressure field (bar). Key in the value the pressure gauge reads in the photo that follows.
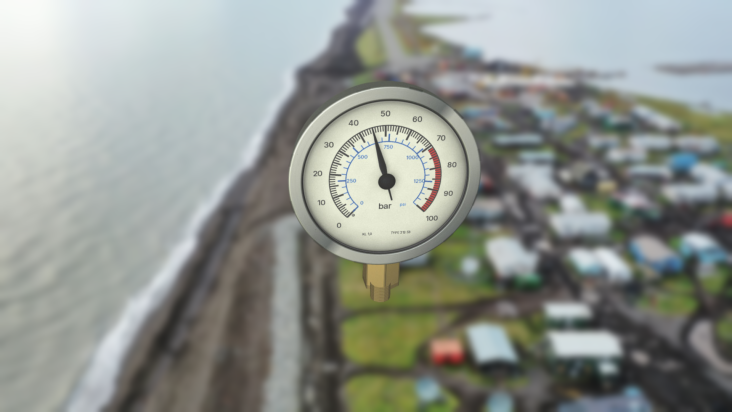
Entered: 45 bar
